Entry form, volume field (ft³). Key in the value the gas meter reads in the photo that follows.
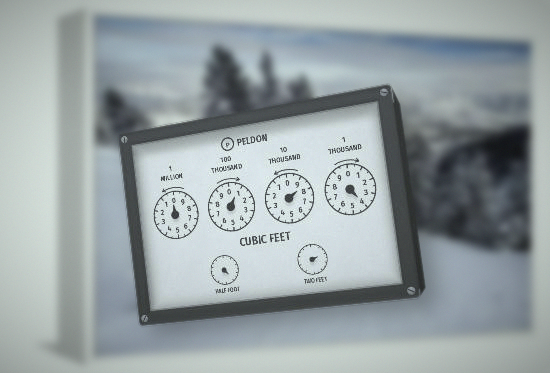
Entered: 8400 ft³
